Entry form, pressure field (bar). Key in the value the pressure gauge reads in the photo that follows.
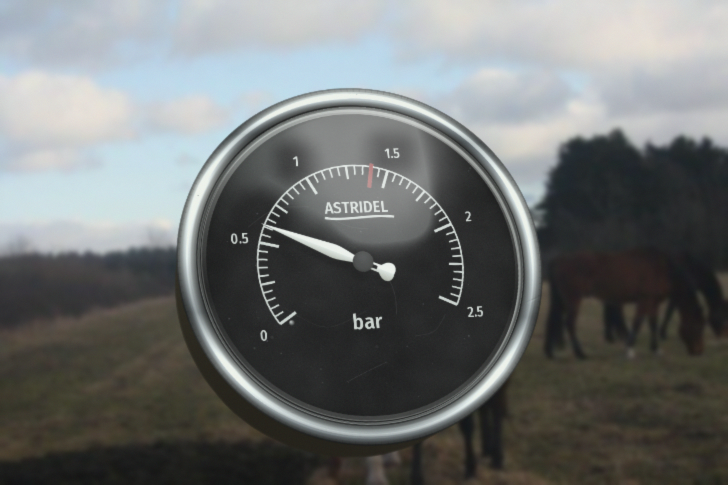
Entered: 0.6 bar
